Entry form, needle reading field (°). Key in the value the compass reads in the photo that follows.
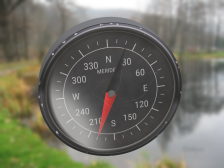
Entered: 200 °
